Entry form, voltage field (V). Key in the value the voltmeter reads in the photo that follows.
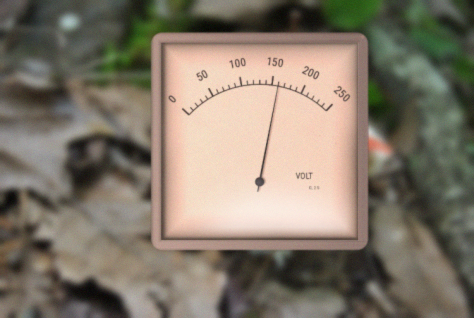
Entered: 160 V
